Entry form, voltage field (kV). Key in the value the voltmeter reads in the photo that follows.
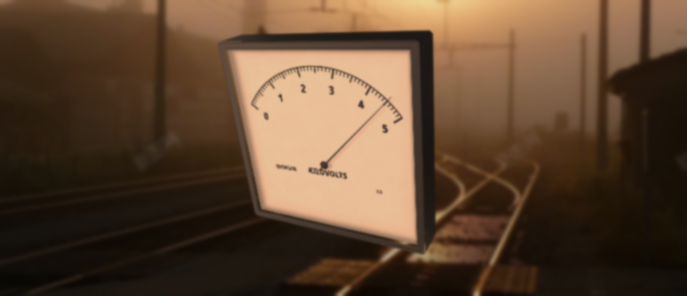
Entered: 4.5 kV
